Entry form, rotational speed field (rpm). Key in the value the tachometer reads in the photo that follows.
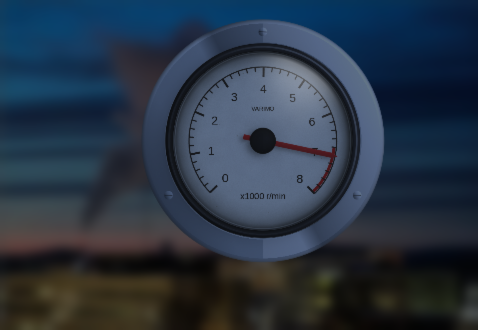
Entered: 7000 rpm
